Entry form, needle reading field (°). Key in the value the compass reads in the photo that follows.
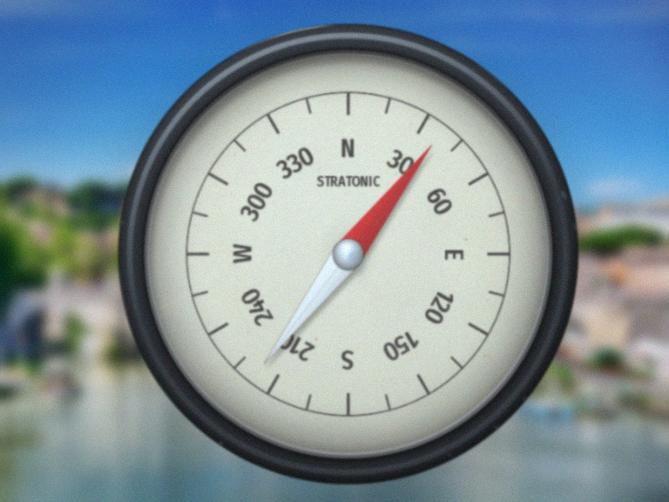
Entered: 37.5 °
